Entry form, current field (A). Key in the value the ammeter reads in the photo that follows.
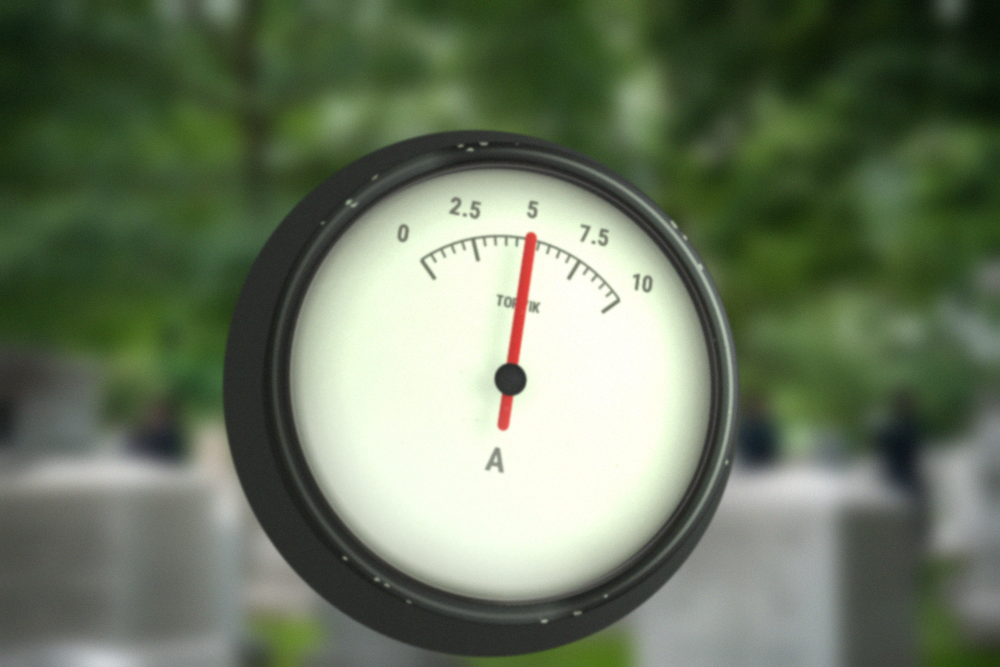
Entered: 5 A
